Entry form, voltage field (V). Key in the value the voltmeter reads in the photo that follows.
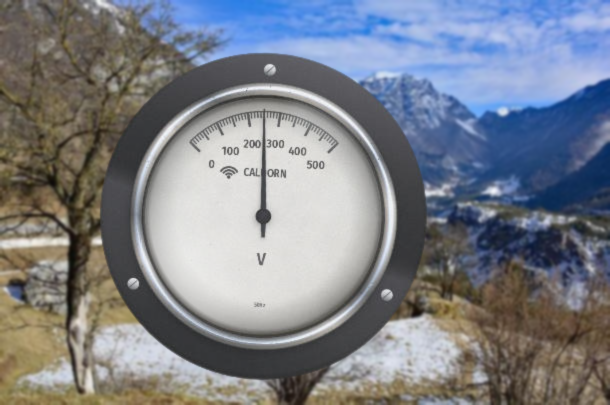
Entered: 250 V
